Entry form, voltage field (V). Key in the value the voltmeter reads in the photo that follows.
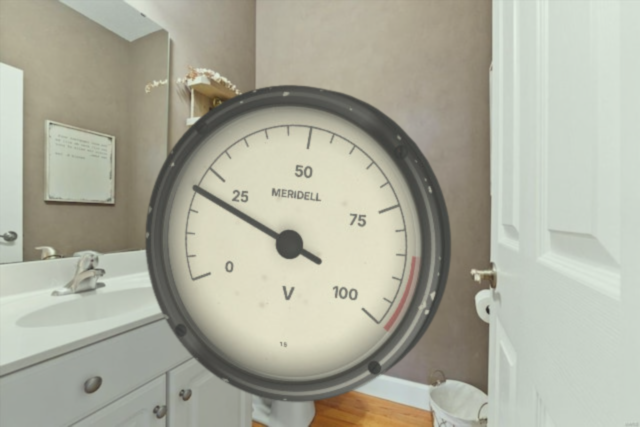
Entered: 20 V
